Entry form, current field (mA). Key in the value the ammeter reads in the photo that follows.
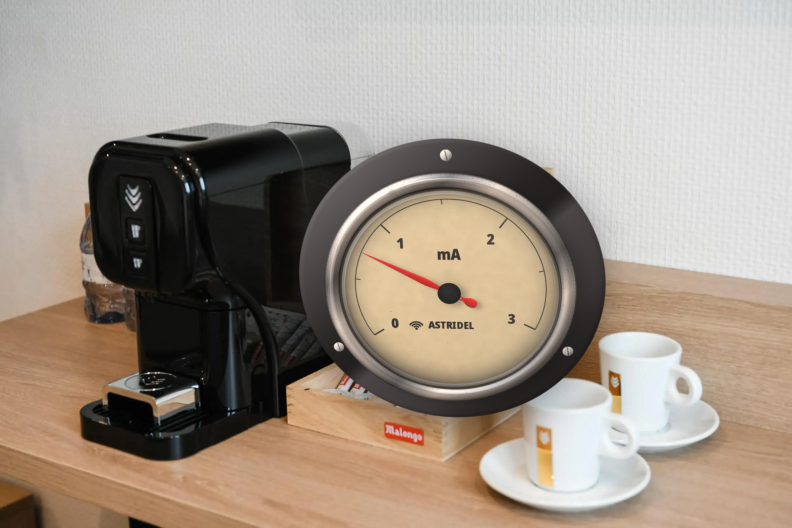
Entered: 0.75 mA
